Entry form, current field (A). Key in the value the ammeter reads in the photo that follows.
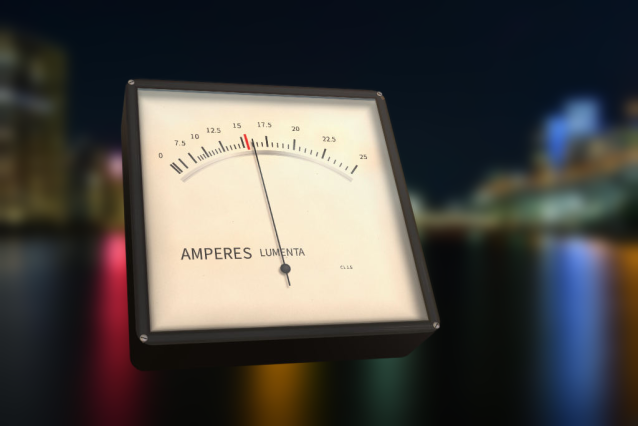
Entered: 16 A
